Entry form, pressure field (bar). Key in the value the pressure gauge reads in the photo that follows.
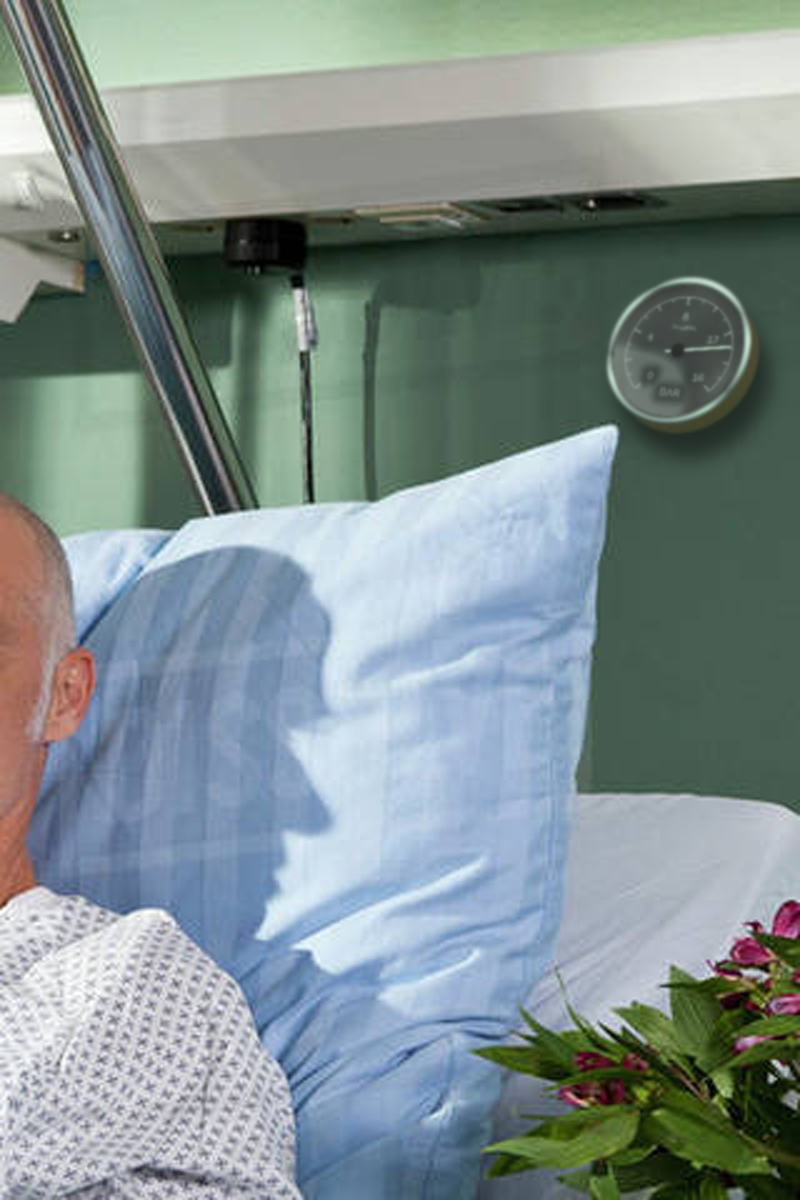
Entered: 13 bar
